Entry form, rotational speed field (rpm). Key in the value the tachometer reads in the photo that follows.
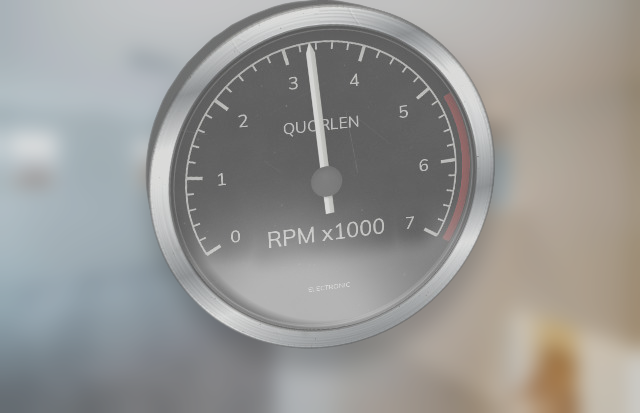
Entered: 3300 rpm
